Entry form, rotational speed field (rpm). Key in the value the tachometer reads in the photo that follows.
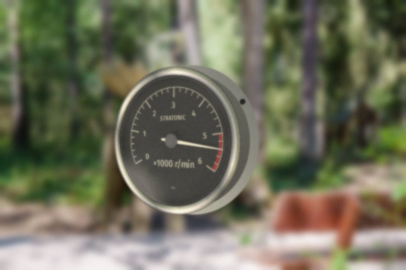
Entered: 5400 rpm
